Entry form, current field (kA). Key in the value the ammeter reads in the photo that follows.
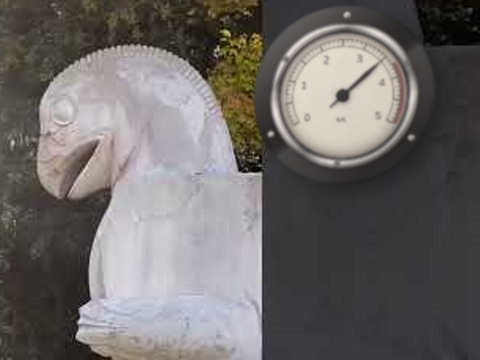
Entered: 3.5 kA
